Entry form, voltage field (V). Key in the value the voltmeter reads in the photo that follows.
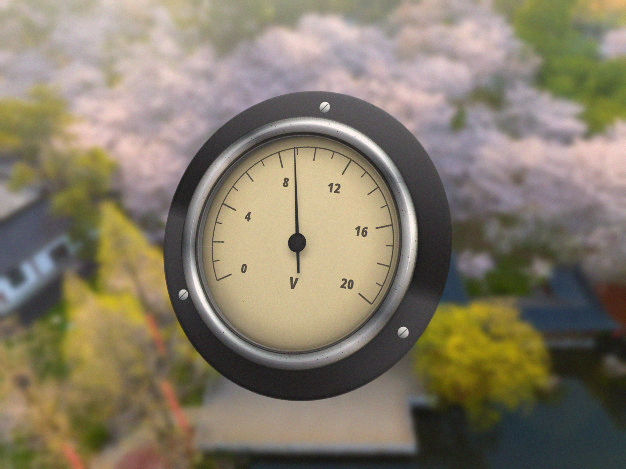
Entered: 9 V
